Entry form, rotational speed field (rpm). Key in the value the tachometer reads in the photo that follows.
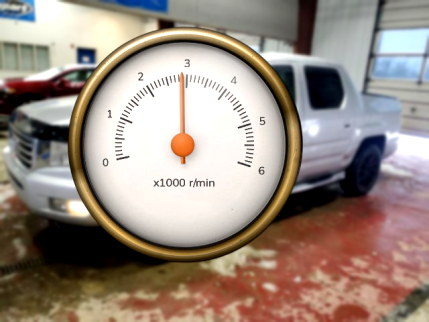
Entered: 2900 rpm
